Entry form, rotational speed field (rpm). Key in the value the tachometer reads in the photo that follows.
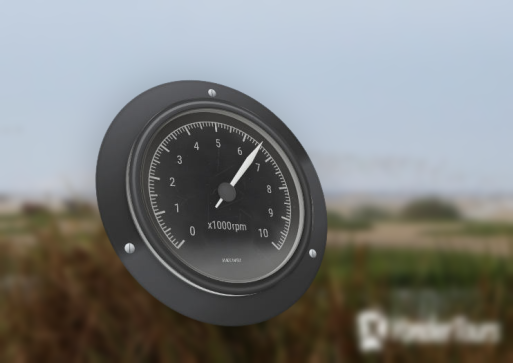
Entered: 6500 rpm
